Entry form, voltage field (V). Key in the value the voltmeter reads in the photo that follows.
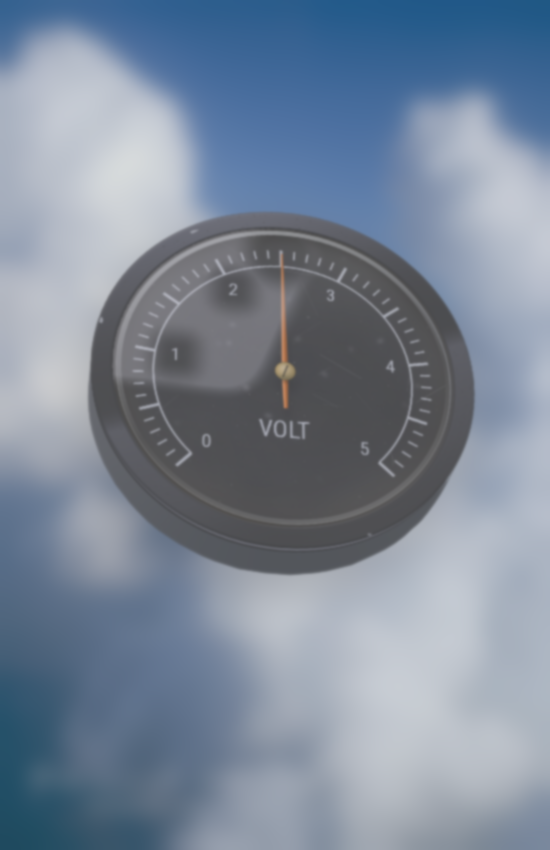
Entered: 2.5 V
